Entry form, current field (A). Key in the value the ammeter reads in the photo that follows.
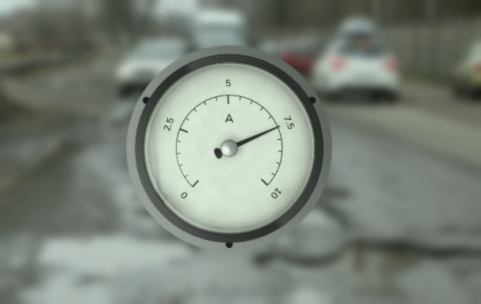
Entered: 7.5 A
